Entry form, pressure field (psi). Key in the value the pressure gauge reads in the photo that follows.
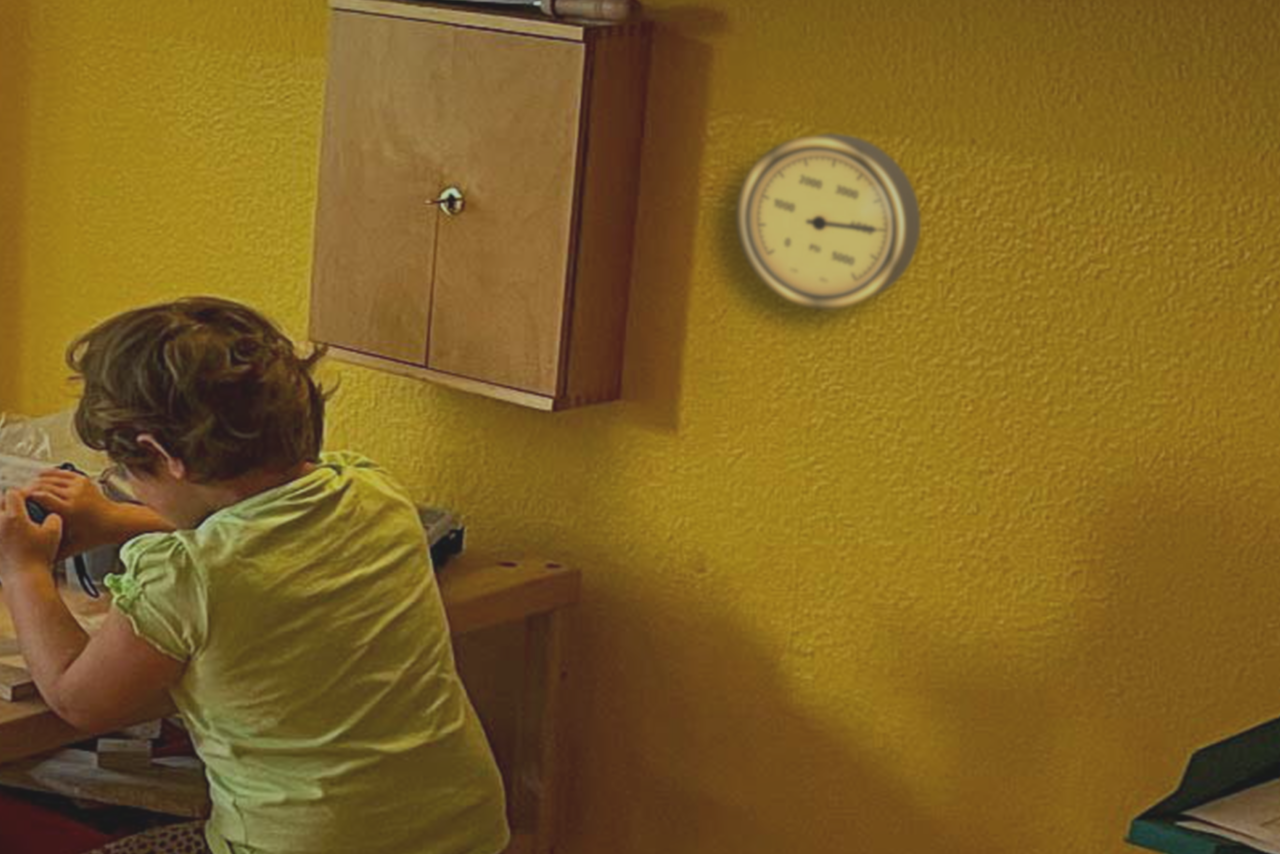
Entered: 4000 psi
